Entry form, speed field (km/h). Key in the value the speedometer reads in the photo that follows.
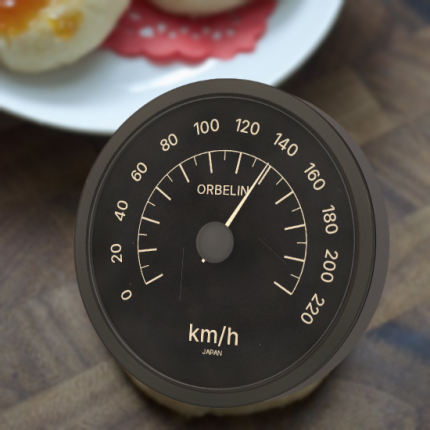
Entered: 140 km/h
